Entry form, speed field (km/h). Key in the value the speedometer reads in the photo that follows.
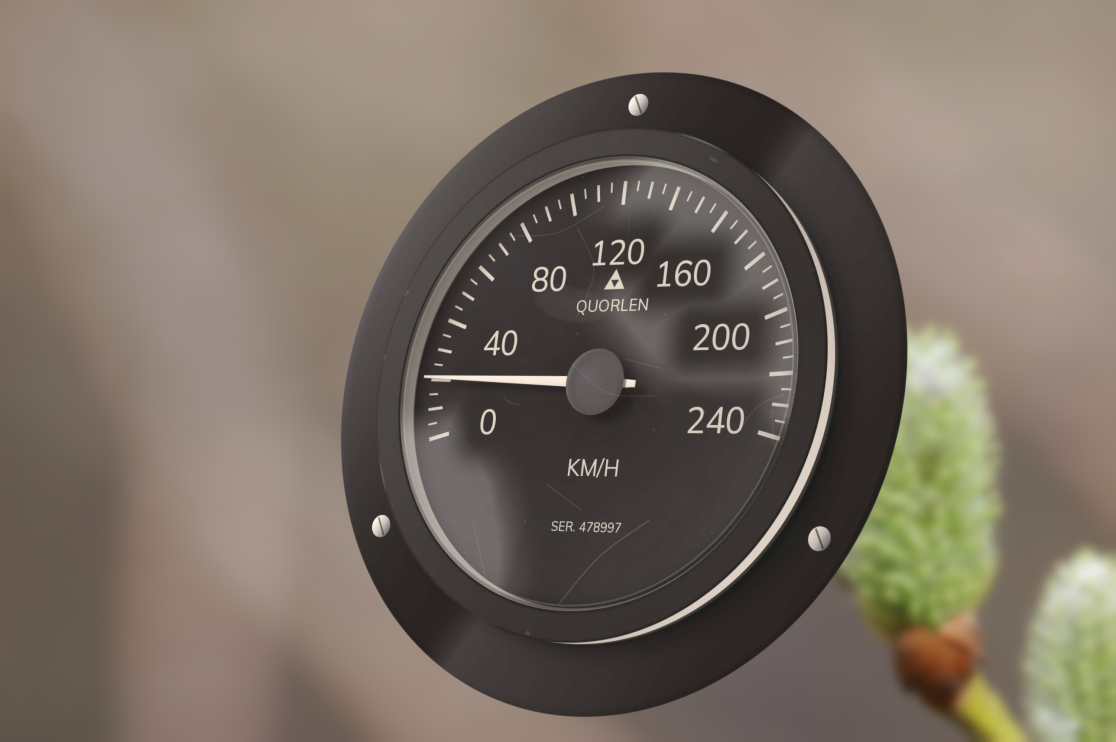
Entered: 20 km/h
